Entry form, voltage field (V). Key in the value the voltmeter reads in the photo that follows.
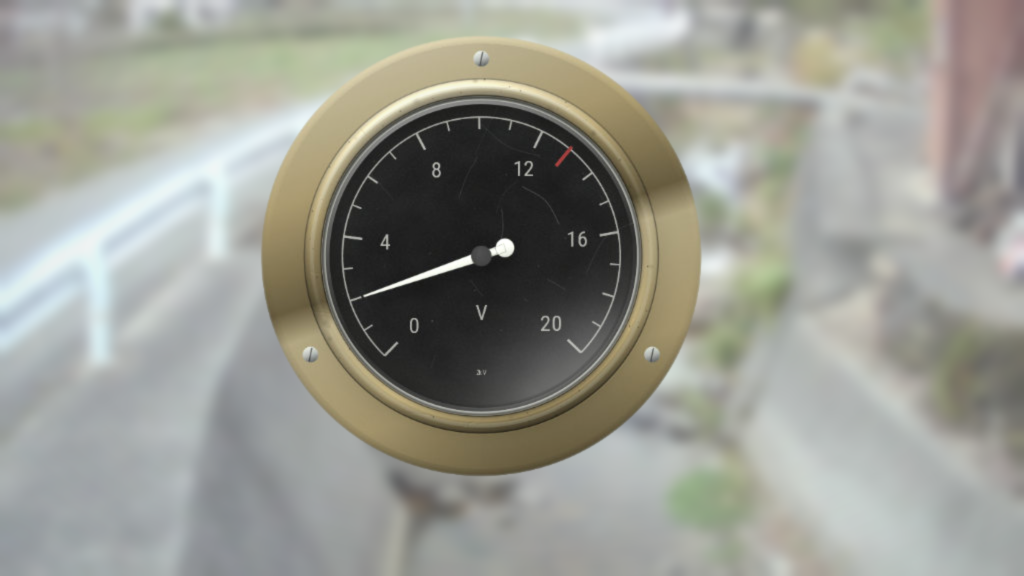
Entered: 2 V
